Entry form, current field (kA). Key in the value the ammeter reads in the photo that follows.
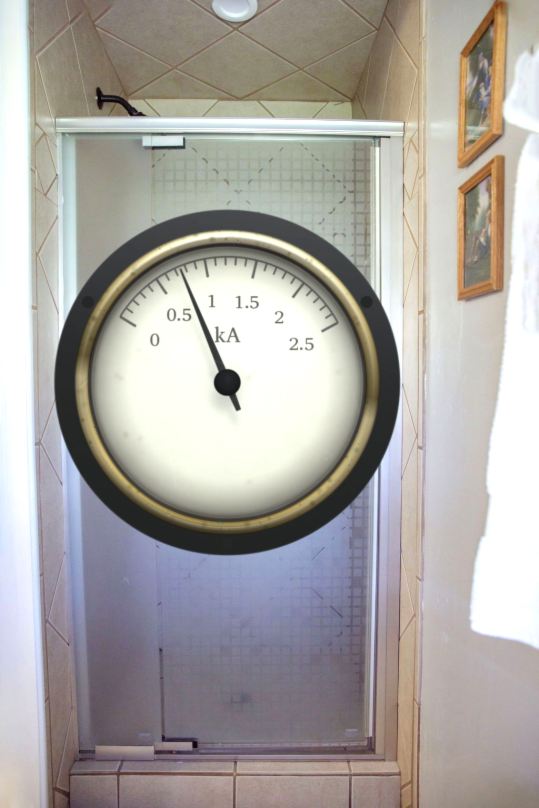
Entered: 0.75 kA
